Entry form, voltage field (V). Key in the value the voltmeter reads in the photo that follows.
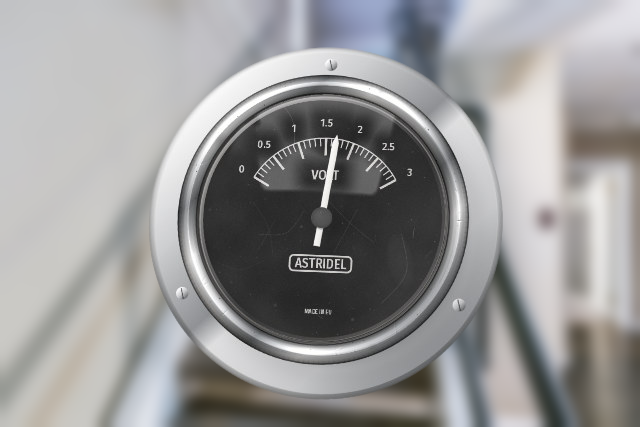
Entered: 1.7 V
